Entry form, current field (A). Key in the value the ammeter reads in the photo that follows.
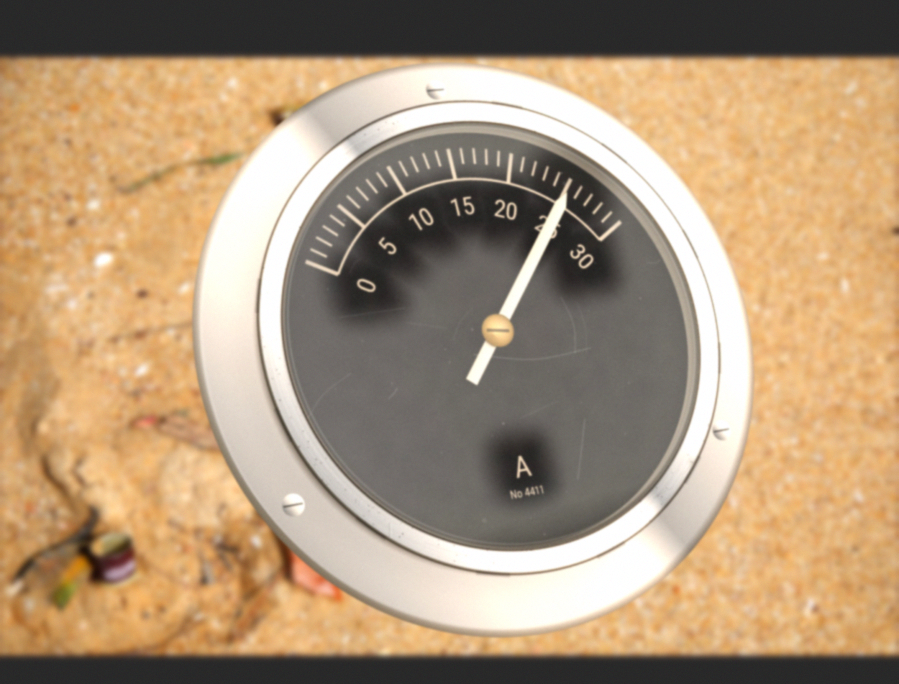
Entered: 25 A
